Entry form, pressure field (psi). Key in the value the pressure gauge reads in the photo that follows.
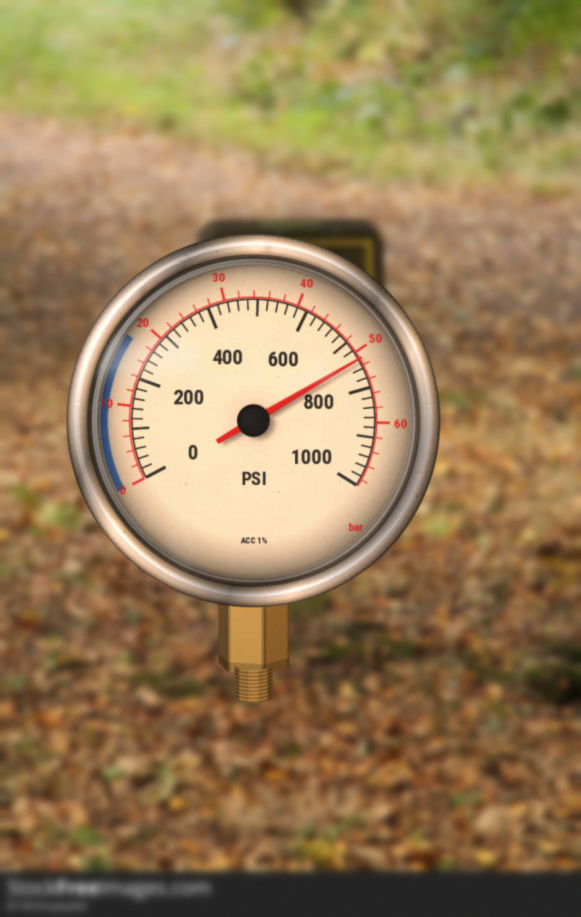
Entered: 740 psi
